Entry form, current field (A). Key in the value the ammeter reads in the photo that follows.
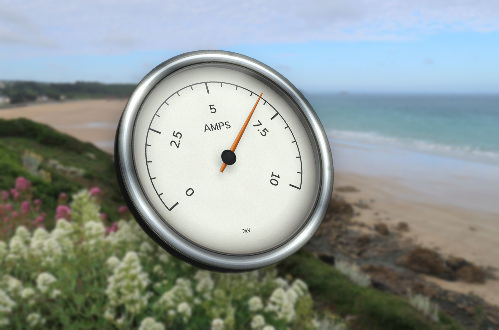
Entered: 6.75 A
